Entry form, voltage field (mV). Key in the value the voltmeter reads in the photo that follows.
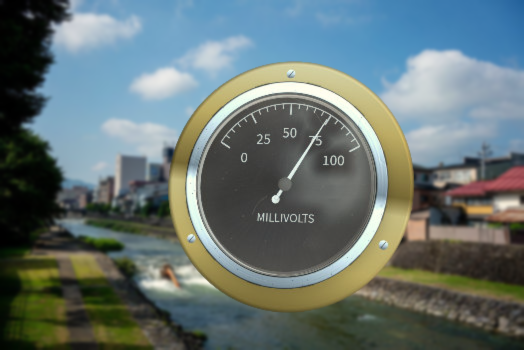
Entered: 75 mV
